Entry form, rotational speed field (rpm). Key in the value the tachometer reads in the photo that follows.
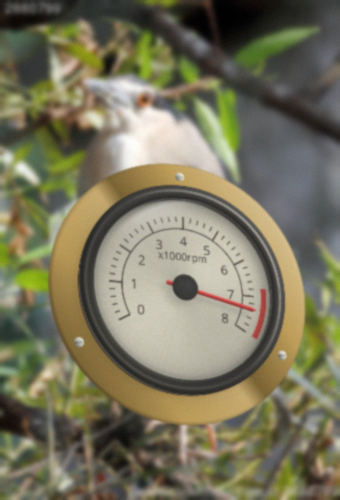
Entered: 7400 rpm
